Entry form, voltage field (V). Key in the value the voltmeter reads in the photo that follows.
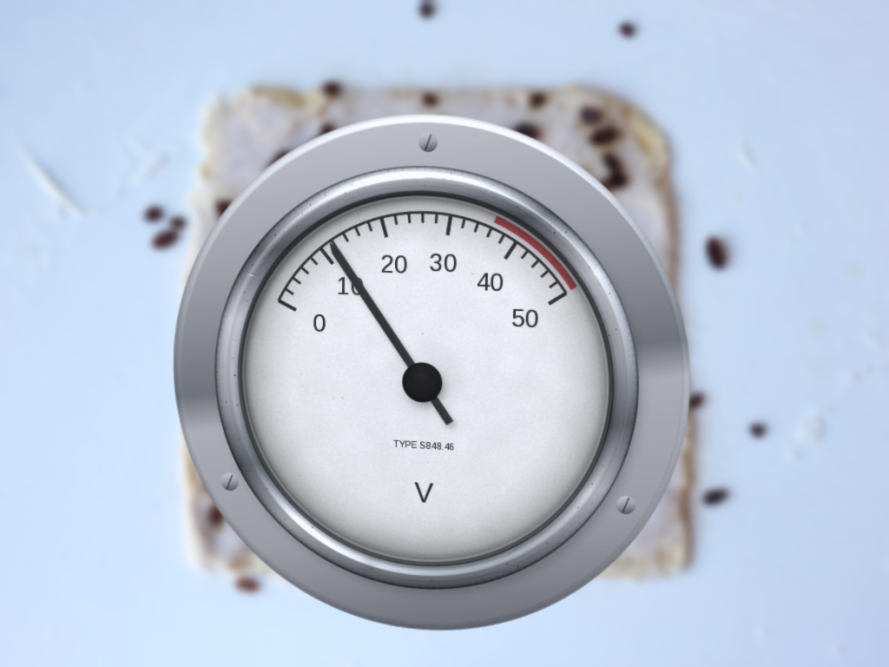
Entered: 12 V
